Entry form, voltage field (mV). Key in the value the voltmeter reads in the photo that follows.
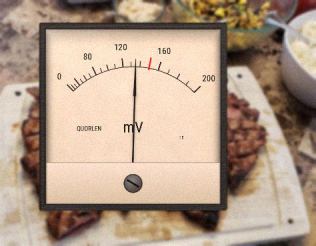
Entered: 135 mV
